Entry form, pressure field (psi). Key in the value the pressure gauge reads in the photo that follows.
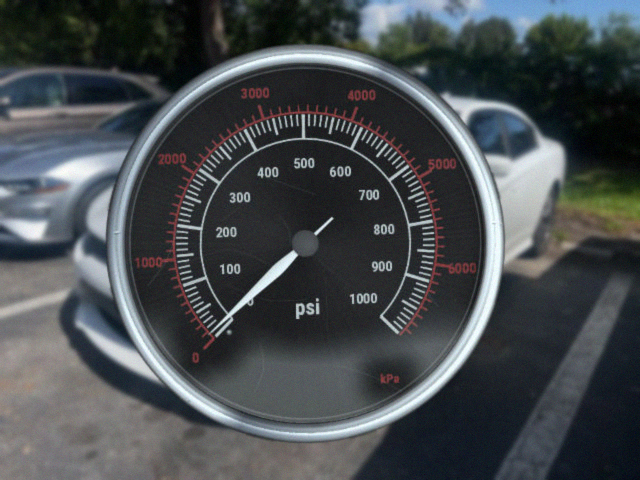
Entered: 10 psi
